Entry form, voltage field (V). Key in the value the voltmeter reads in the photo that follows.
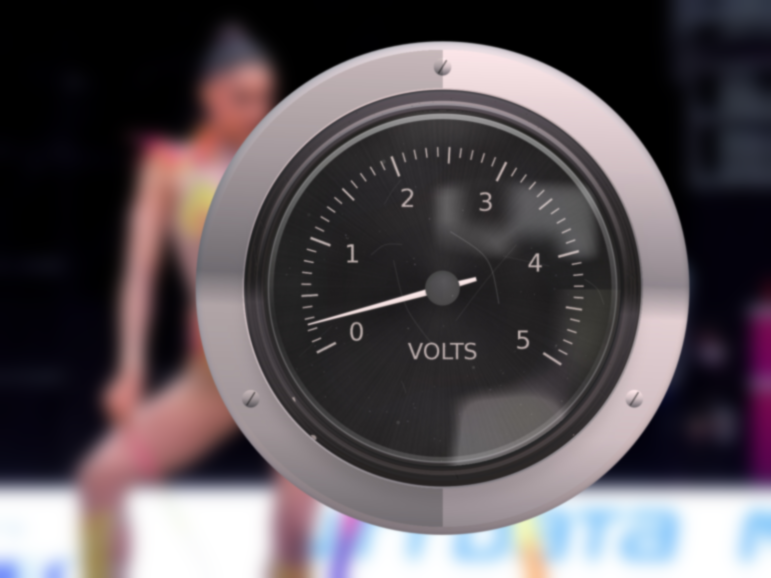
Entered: 0.25 V
